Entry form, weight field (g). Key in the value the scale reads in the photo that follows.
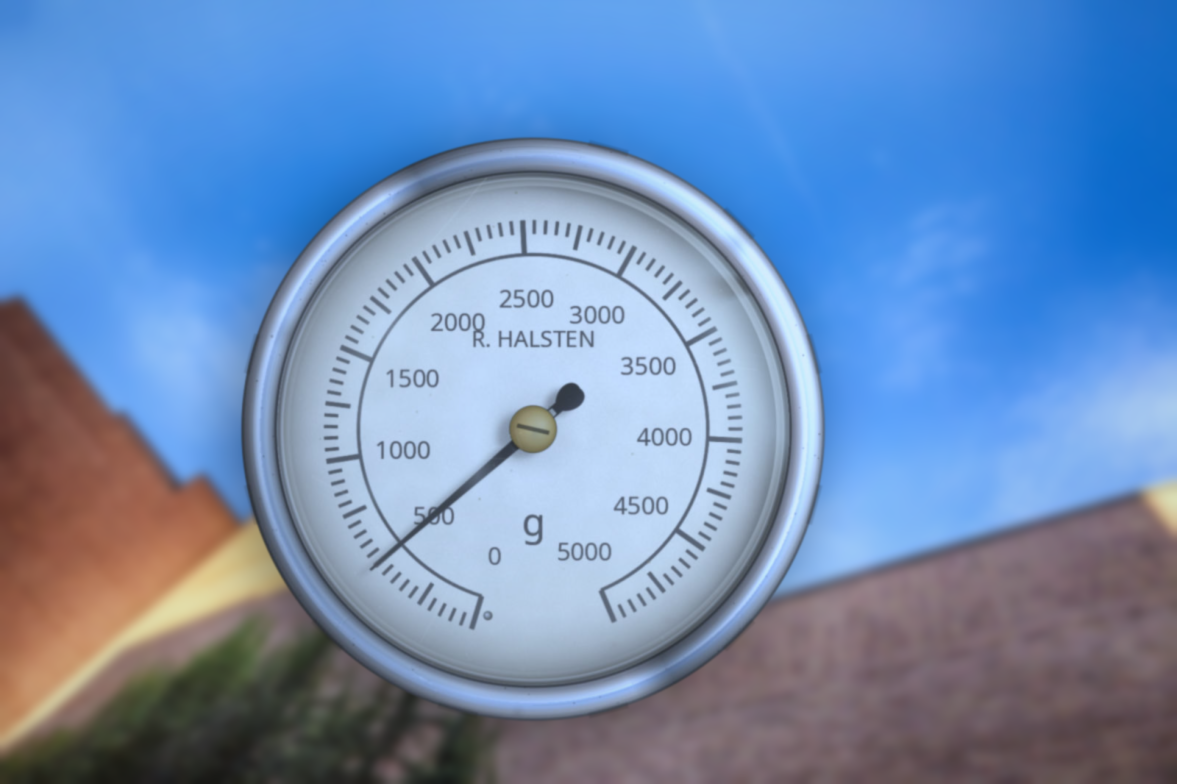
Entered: 500 g
